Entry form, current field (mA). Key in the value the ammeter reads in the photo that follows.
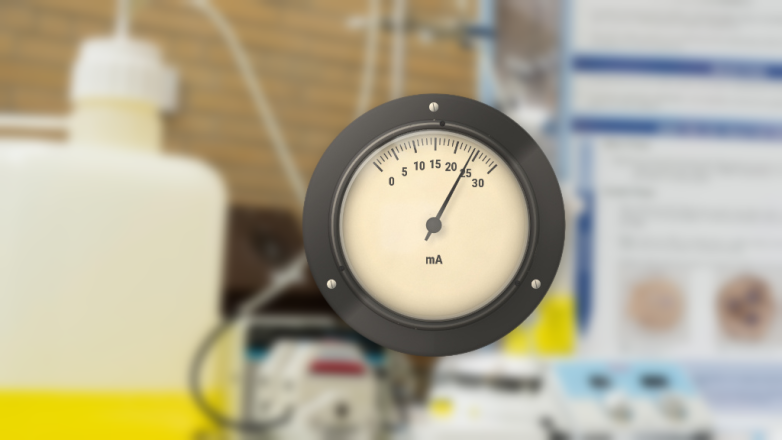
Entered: 24 mA
